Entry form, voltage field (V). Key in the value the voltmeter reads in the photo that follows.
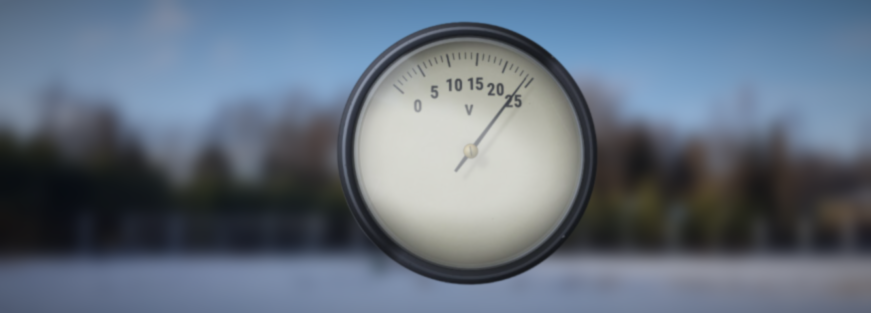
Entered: 24 V
